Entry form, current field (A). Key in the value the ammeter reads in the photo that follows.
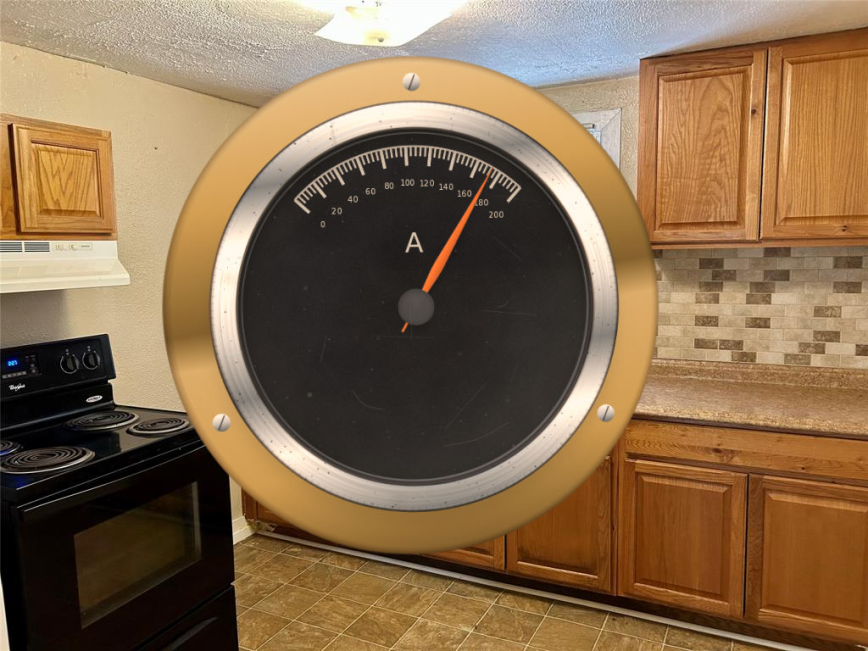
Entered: 172 A
